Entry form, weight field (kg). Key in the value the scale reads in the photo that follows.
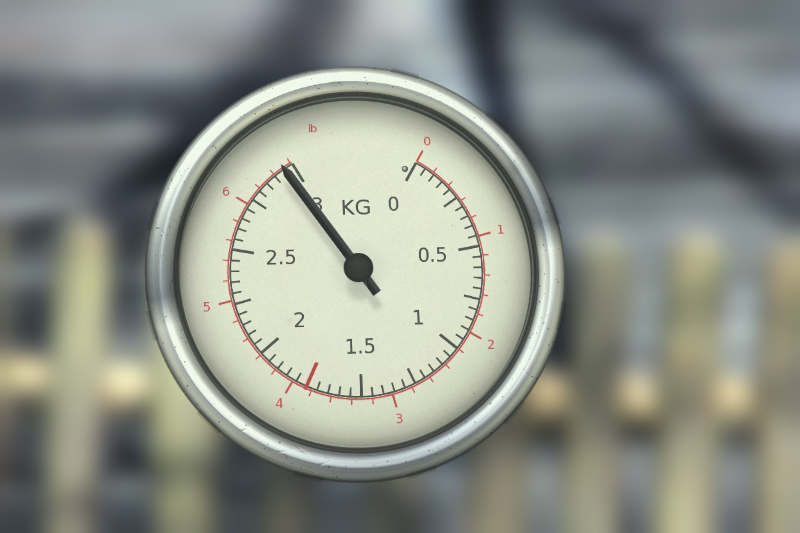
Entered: 2.95 kg
